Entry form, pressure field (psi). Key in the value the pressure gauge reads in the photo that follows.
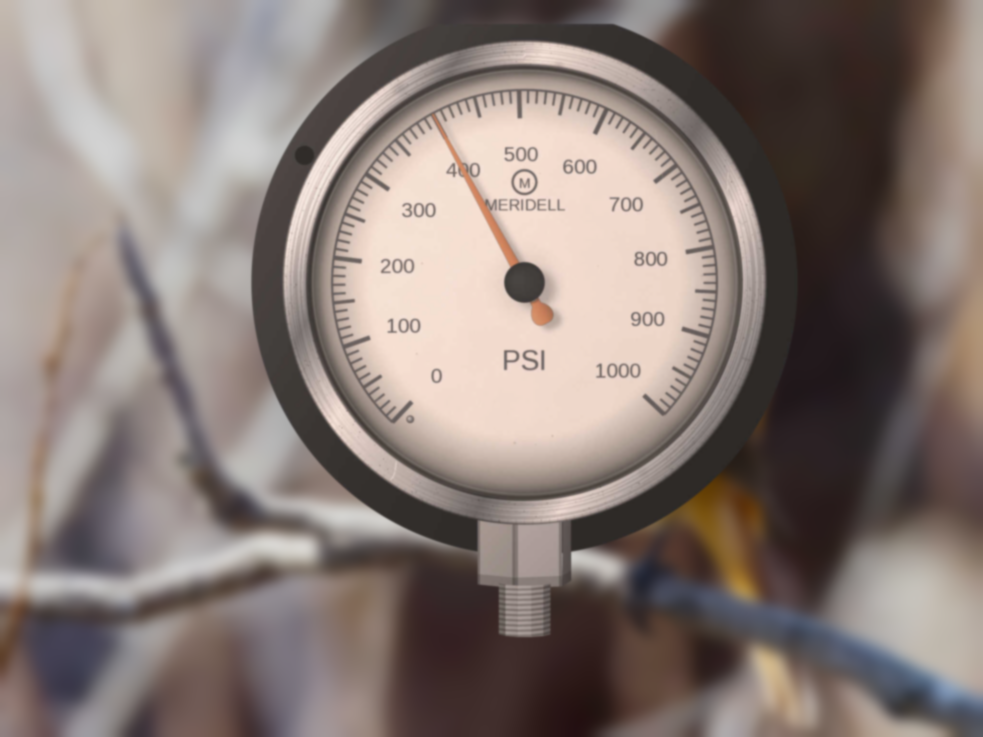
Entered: 400 psi
